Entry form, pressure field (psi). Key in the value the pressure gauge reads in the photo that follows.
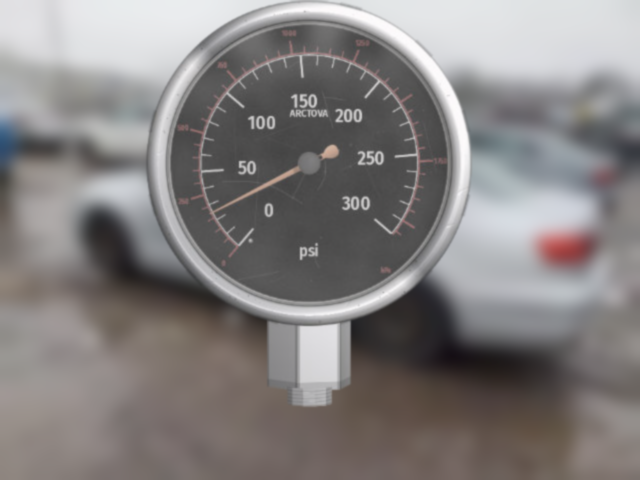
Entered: 25 psi
